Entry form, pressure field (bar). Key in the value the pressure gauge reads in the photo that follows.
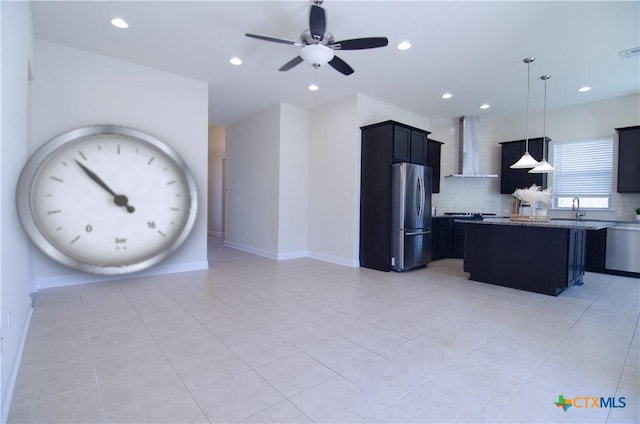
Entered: 5.5 bar
